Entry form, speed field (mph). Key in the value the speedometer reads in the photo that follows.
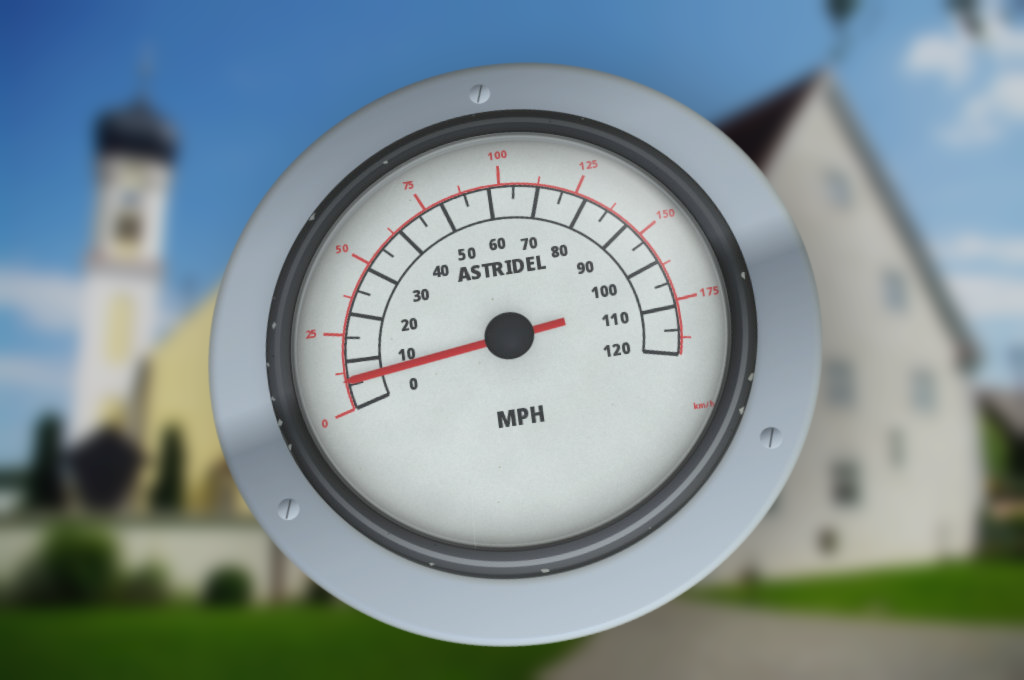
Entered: 5 mph
